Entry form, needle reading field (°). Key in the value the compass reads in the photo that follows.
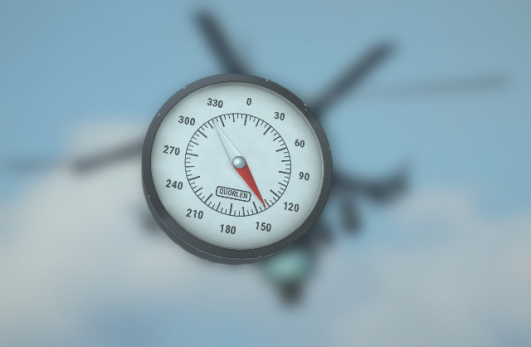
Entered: 140 °
